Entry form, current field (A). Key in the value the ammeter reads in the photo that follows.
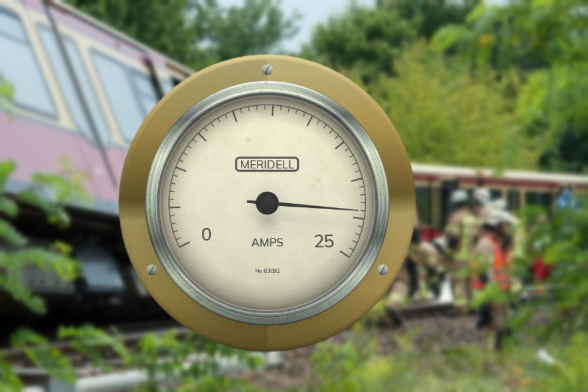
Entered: 22 A
